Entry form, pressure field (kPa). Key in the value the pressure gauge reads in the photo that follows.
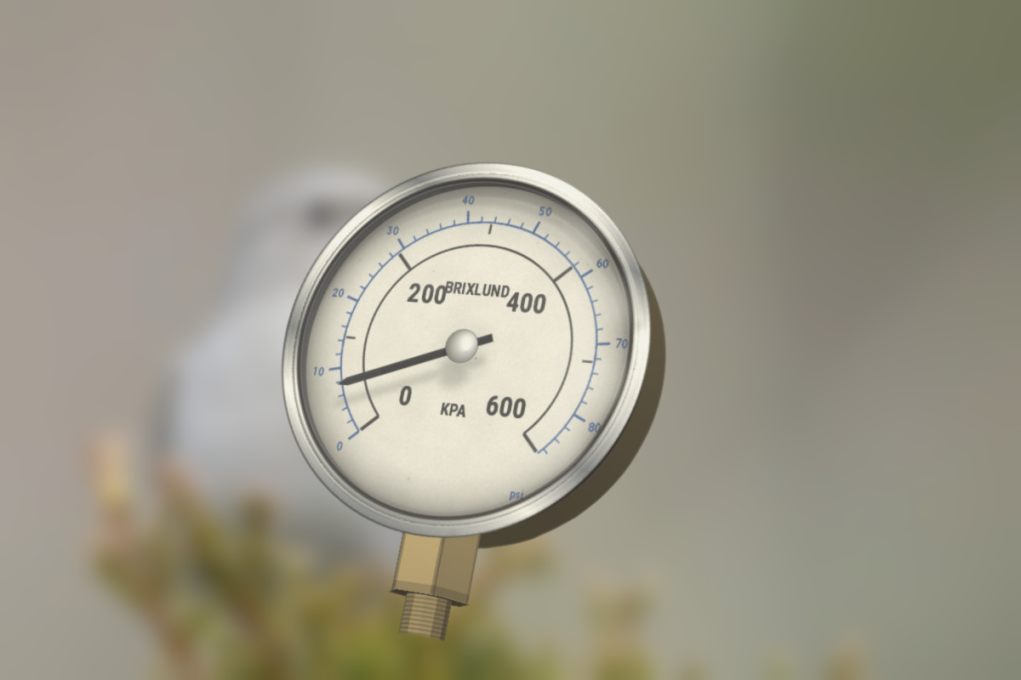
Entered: 50 kPa
